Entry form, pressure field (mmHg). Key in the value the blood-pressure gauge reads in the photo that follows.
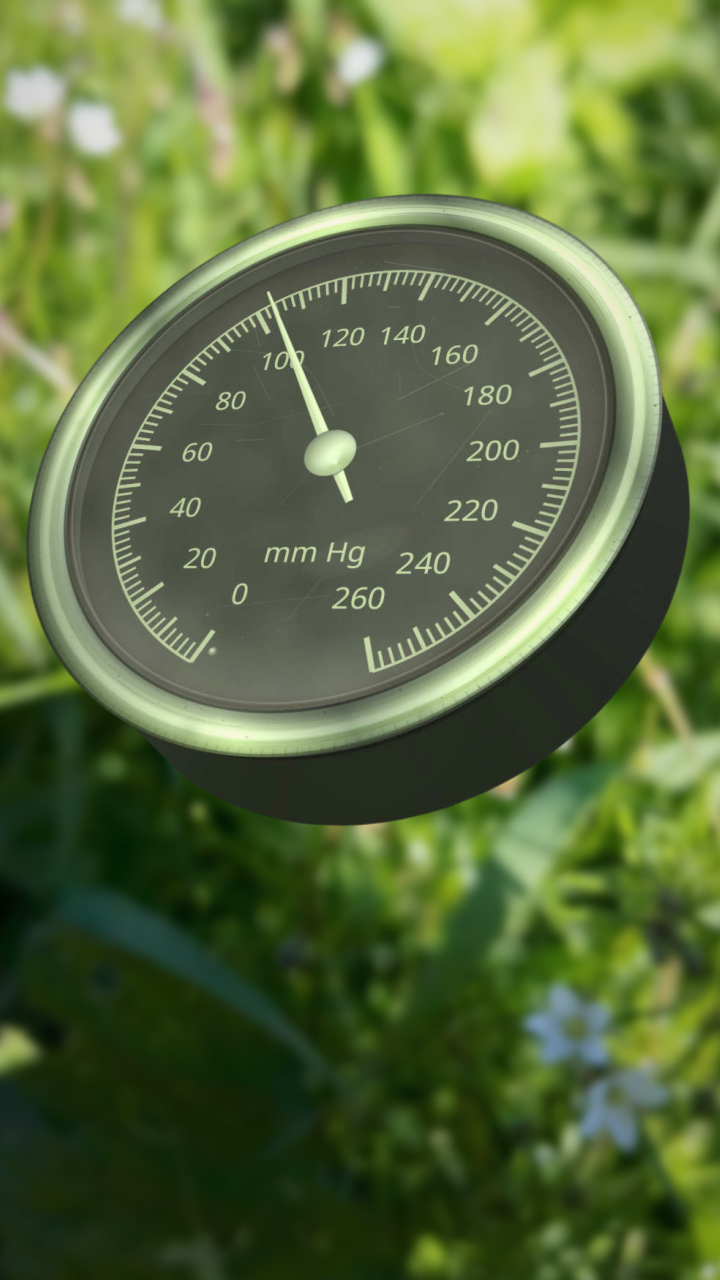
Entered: 104 mmHg
